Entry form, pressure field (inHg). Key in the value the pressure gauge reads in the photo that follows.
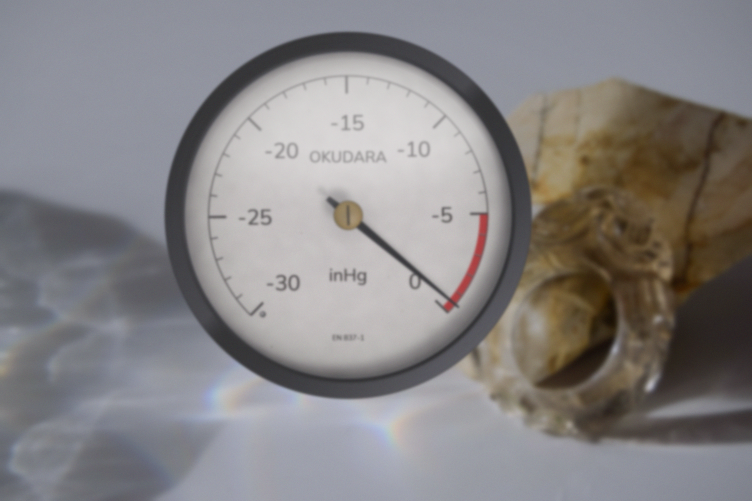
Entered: -0.5 inHg
